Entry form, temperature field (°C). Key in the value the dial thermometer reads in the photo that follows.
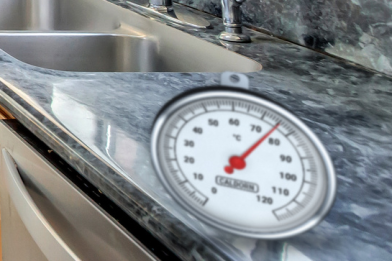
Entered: 75 °C
